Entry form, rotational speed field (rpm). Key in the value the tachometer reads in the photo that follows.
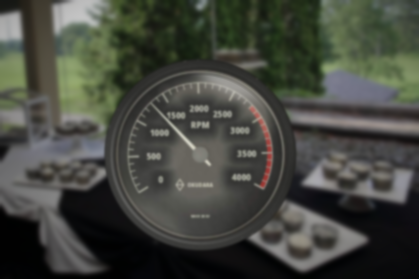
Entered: 1300 rpm
